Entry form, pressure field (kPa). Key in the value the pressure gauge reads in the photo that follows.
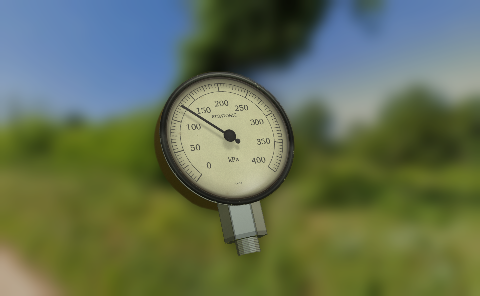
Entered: 125 kPa
